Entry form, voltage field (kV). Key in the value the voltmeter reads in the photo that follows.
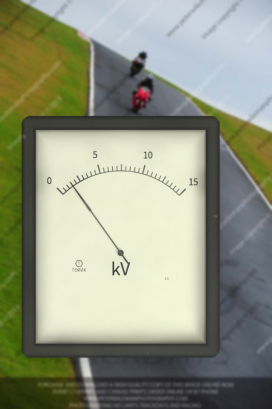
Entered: 1.5 kV
